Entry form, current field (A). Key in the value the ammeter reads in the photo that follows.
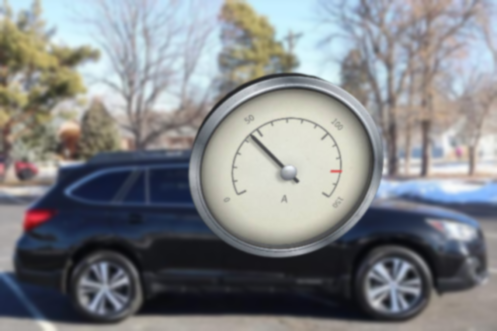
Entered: 45 A
